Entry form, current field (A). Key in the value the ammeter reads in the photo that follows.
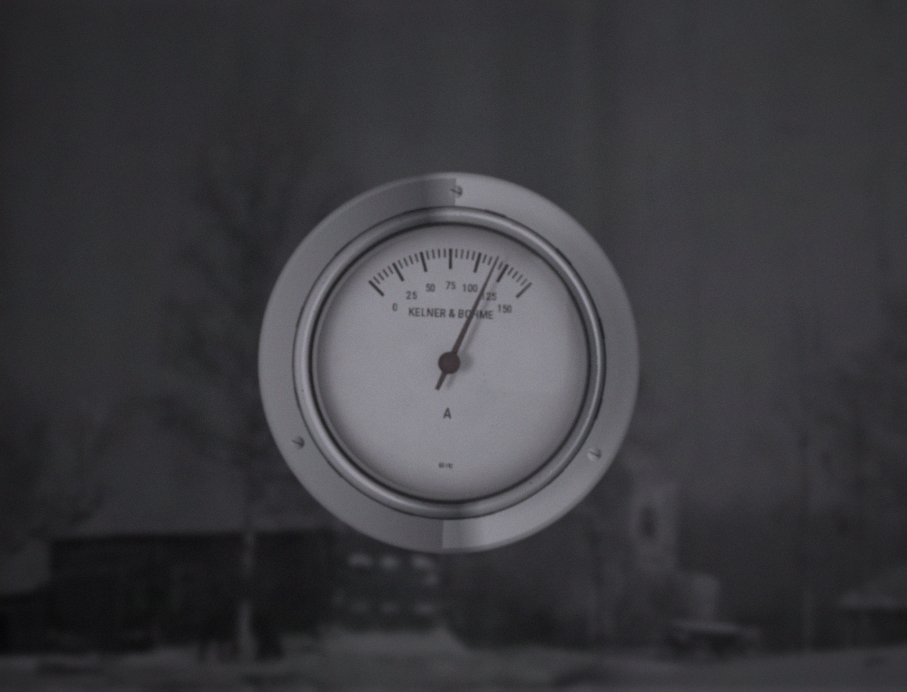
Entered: 115 A
